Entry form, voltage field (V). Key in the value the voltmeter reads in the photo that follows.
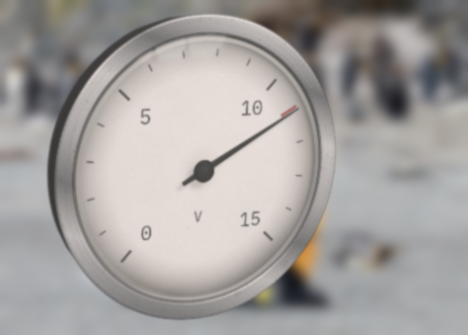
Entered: 11 V
